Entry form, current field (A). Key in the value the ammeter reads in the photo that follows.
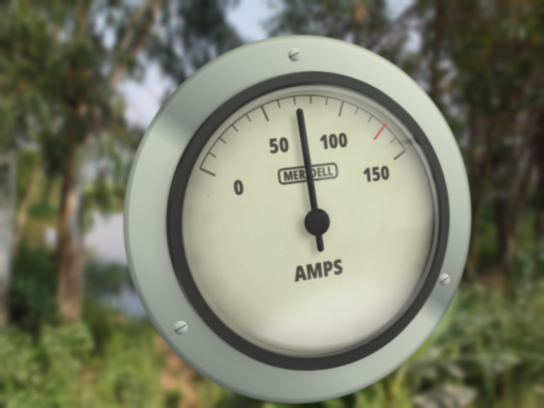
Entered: 70 A
